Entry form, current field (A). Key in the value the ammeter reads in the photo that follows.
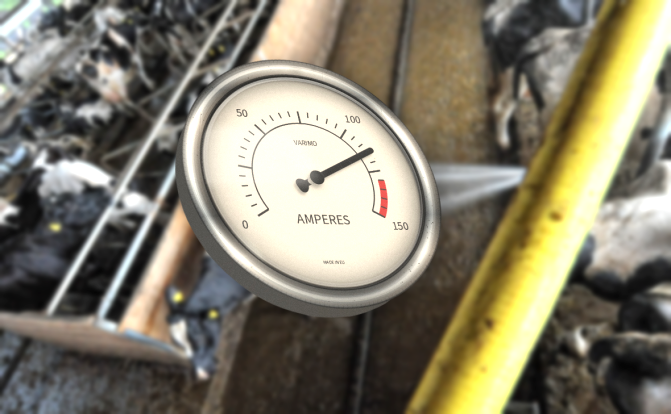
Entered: 115 A
